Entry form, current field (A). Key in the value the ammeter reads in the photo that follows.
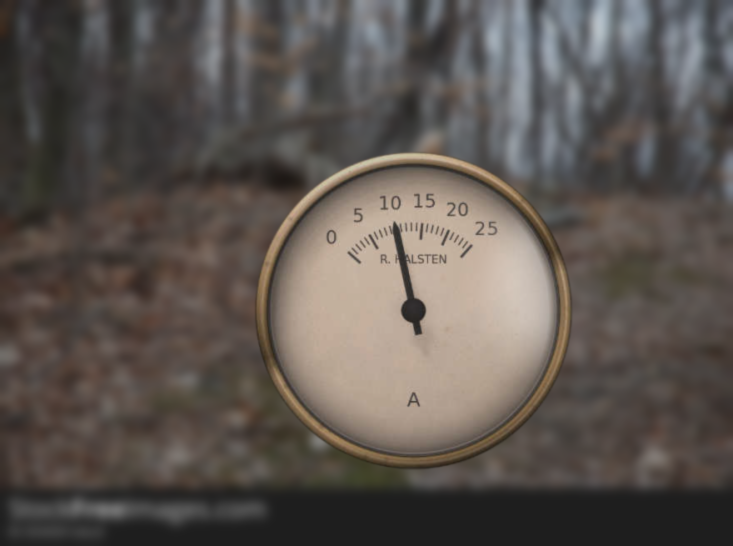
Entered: 10 A
